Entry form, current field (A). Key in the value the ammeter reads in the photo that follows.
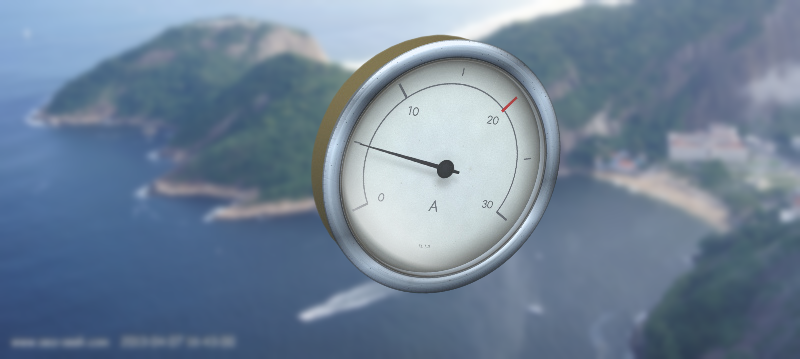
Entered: 5 A
